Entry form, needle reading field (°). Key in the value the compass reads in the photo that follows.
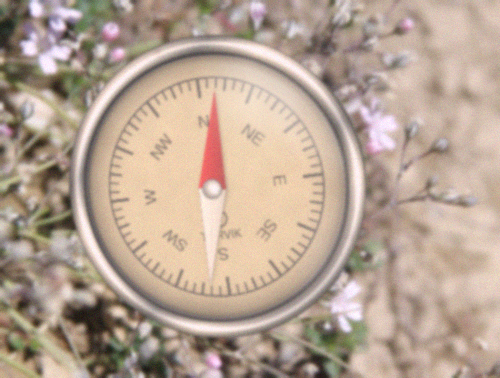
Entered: 10 °
